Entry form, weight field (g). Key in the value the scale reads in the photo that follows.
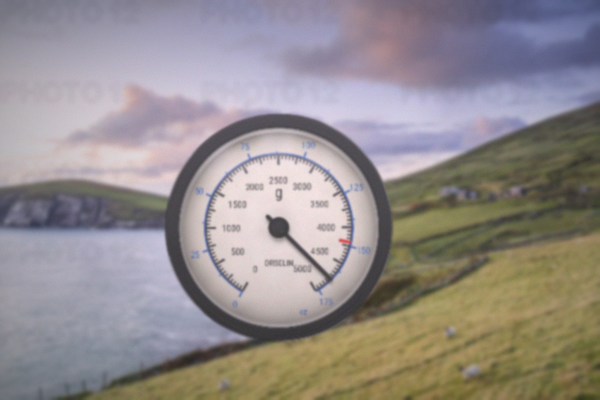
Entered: 4750 g
